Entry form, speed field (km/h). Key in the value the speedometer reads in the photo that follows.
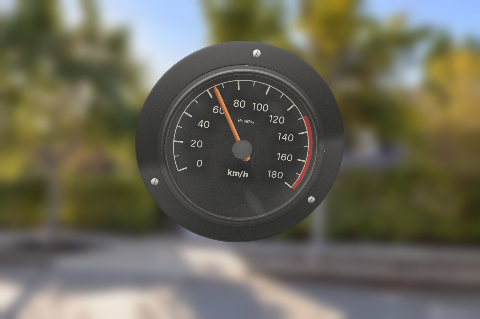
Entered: 65 km/h
